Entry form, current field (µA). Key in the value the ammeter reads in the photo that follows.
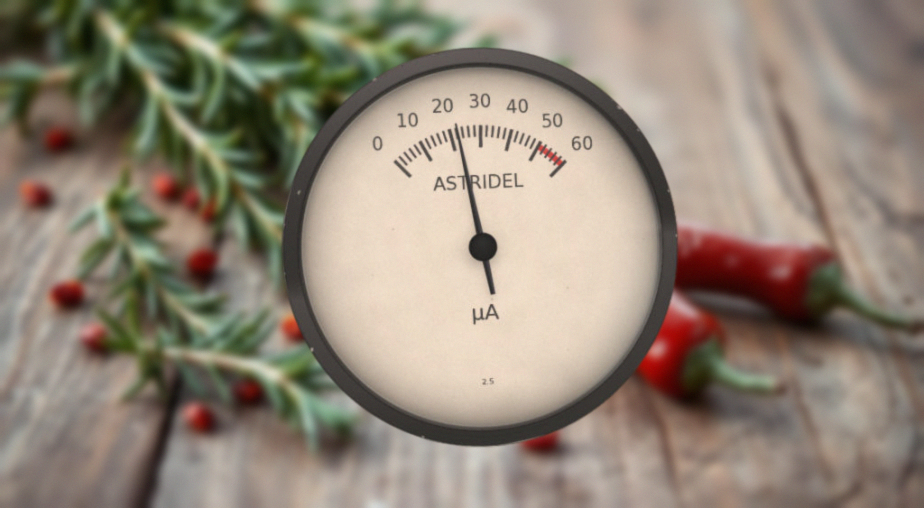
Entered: 22 µA
